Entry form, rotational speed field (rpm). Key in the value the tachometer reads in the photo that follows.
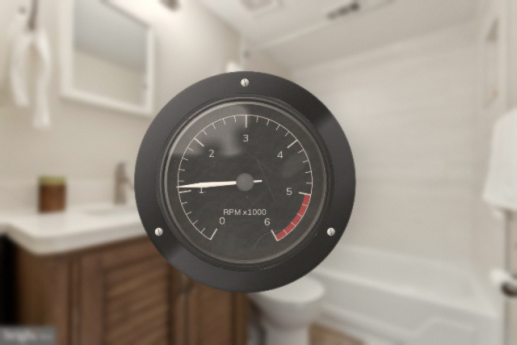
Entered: 1100 rpm
